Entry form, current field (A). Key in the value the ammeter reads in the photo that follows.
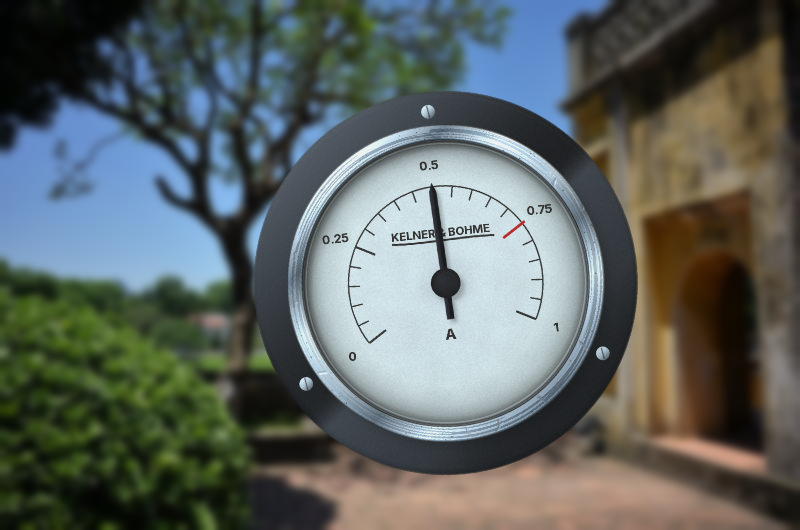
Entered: 0.5 A
